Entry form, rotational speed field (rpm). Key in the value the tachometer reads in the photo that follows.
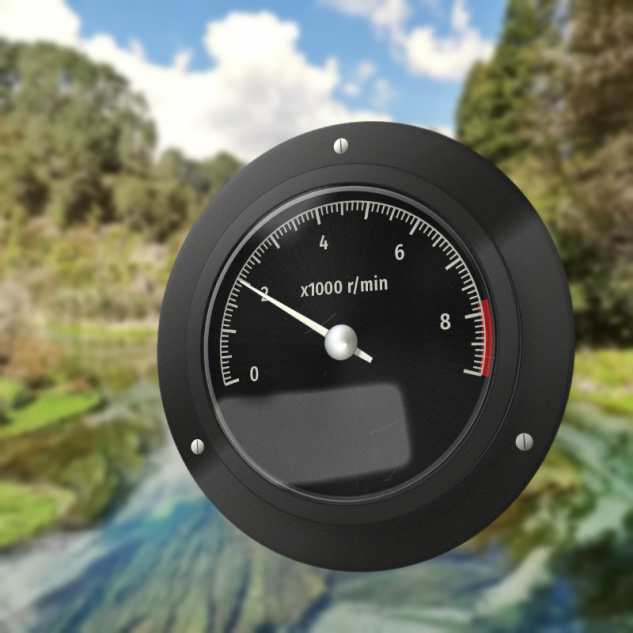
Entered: 2000 rpm
